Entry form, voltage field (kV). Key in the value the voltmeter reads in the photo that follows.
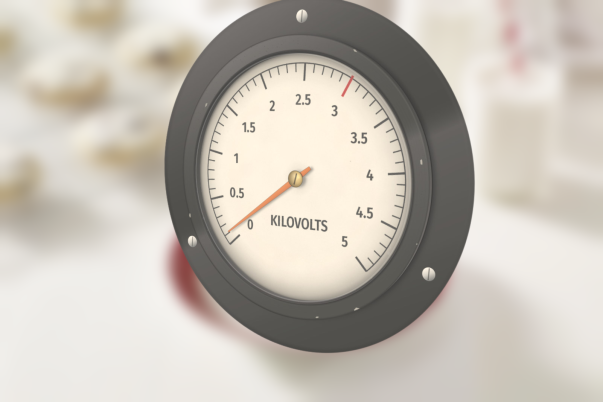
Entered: 0.1 kV
